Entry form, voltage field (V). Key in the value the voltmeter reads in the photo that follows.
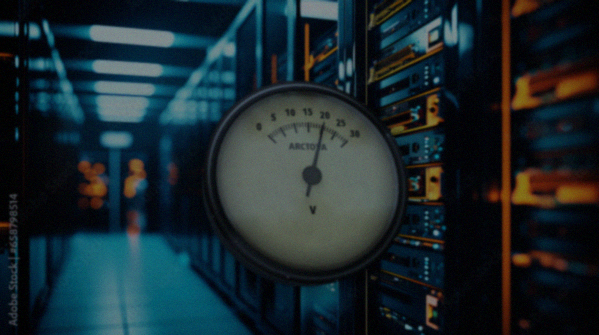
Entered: 20 V
